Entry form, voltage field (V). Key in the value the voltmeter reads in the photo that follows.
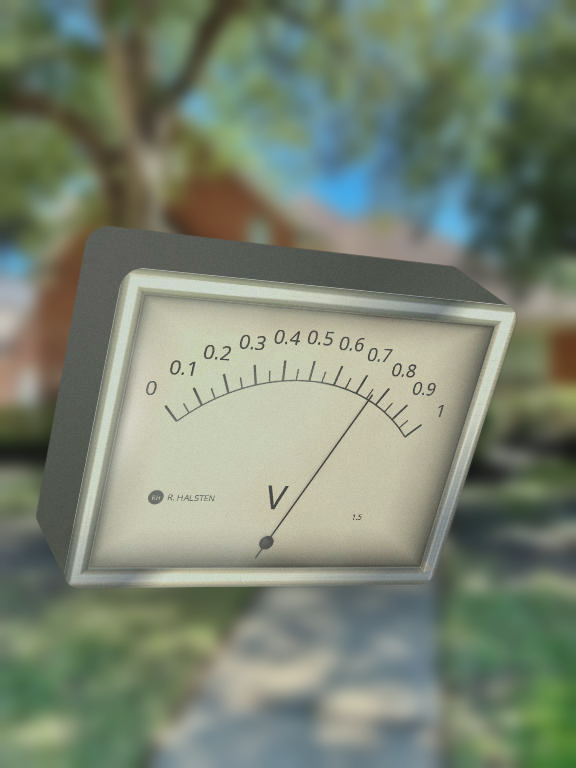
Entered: 0.75 V
